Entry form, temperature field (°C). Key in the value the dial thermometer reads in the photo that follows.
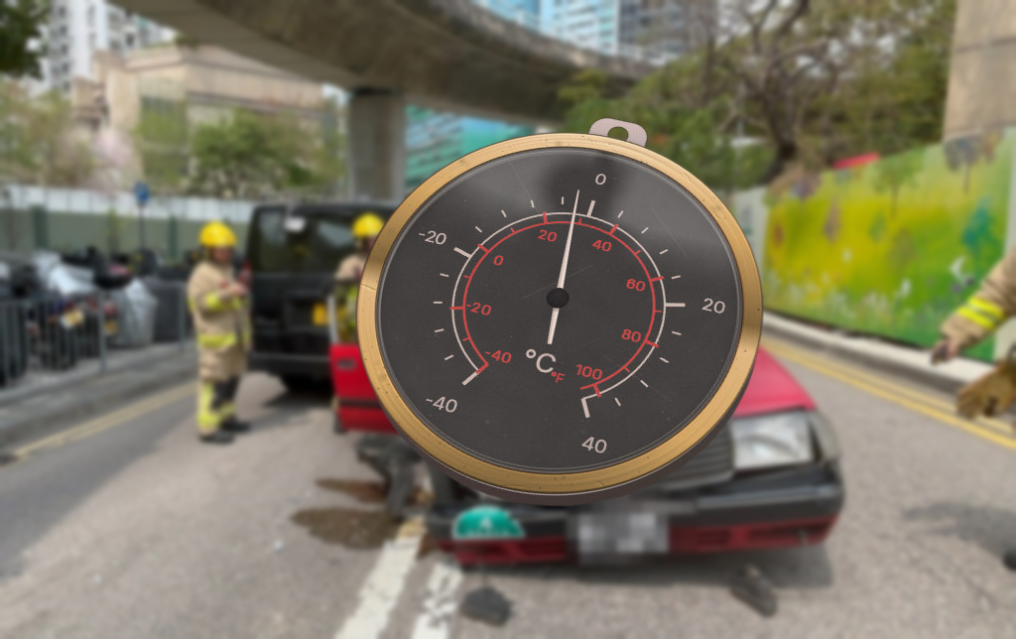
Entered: -2 °C
